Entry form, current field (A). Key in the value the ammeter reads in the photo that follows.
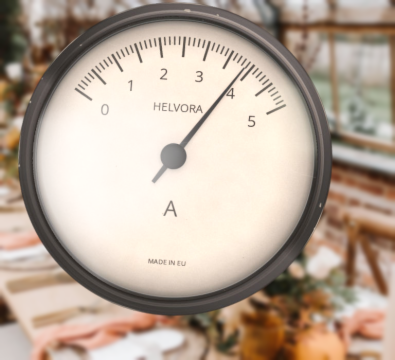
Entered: 3.9 A
